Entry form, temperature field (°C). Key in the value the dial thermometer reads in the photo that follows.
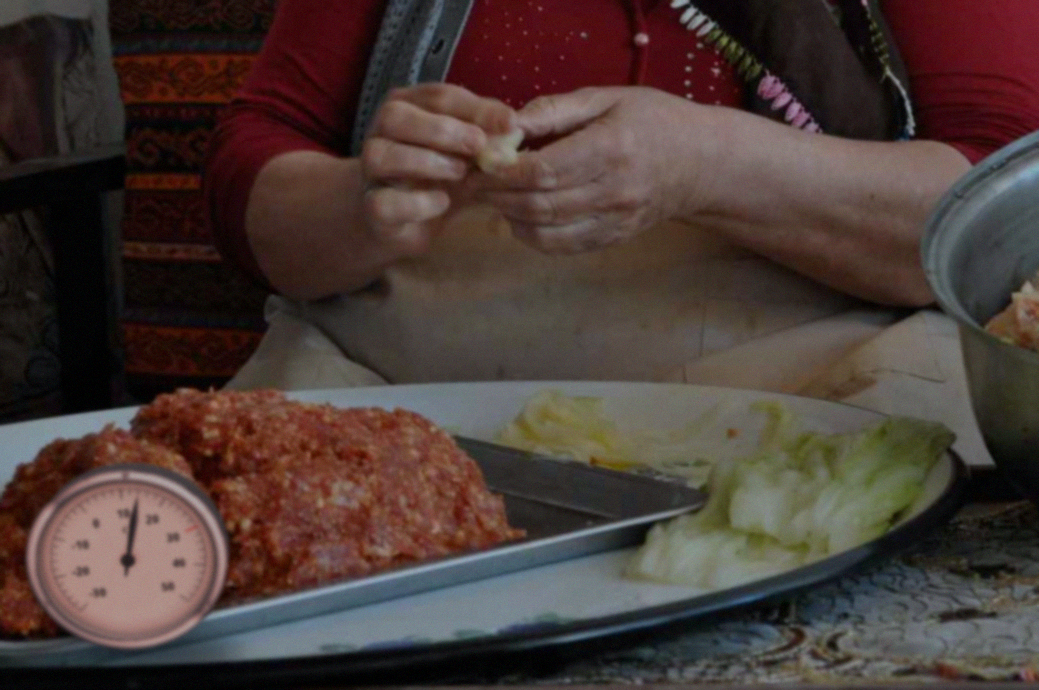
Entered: 14 °C
